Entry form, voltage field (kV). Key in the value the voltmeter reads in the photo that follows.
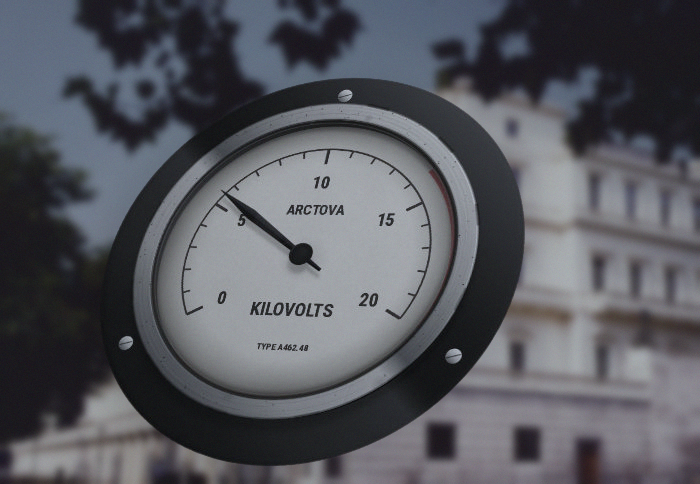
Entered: 5.5 kV
